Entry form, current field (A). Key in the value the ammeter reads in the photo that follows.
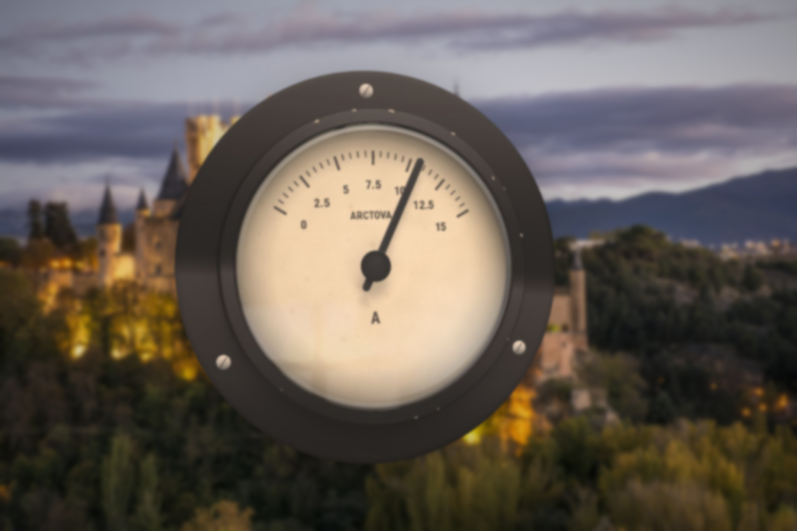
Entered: 10.5 A
